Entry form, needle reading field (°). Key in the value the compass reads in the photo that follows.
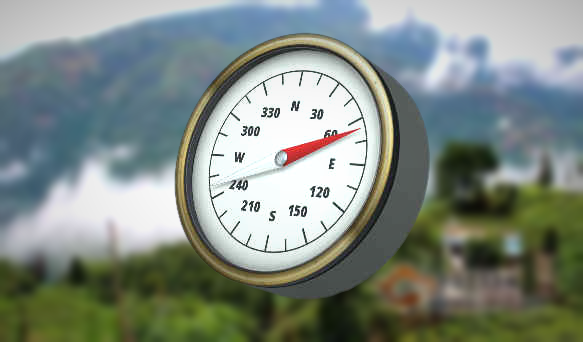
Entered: 67.5 °
